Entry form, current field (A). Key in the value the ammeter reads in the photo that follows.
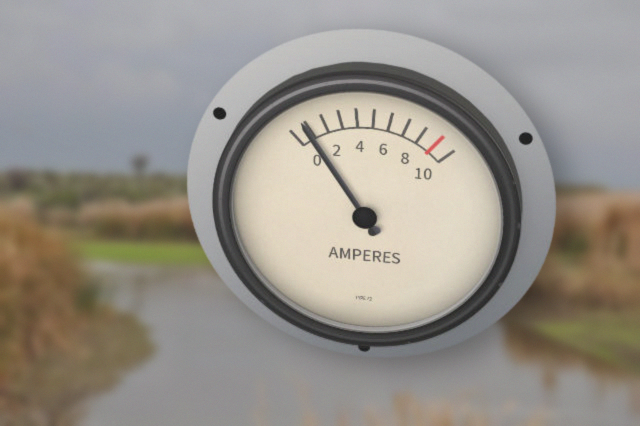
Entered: 1 A
